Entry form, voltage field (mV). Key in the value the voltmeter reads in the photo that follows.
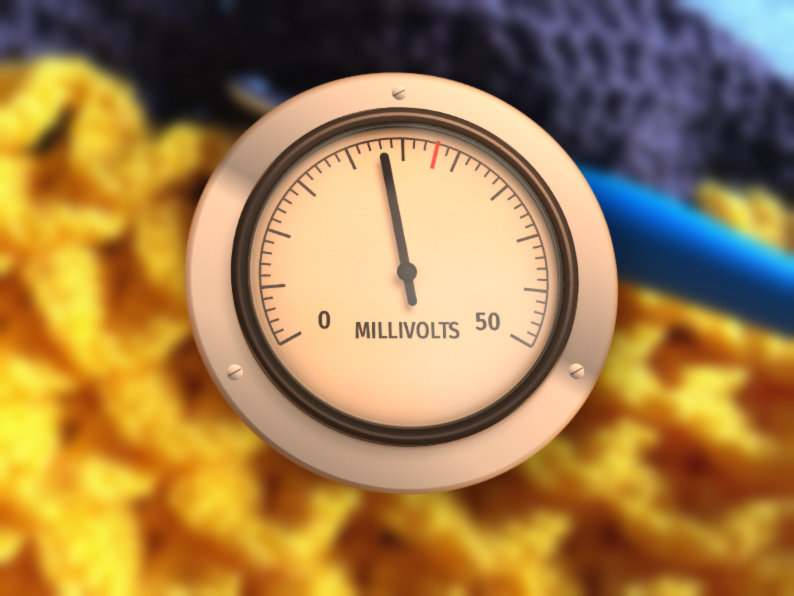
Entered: 23 mV
